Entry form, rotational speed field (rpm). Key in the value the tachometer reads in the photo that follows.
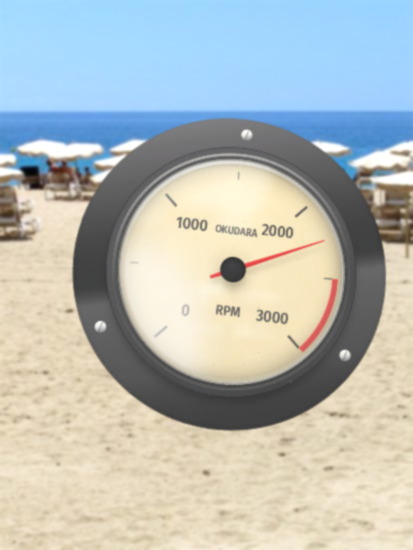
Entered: 2250 rpm
